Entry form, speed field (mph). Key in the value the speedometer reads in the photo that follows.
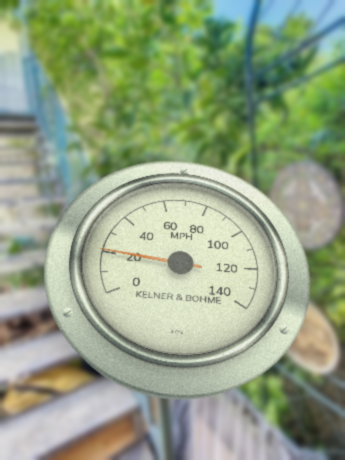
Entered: 20 mph
